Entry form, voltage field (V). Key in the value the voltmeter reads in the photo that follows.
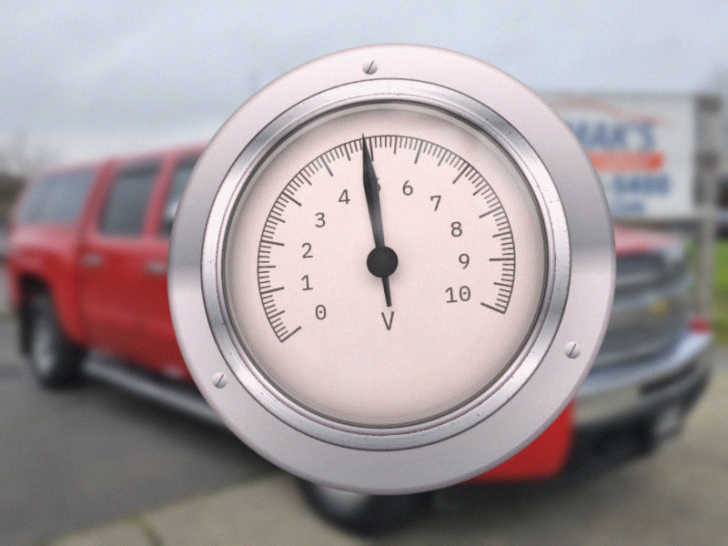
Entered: 4.9 V
